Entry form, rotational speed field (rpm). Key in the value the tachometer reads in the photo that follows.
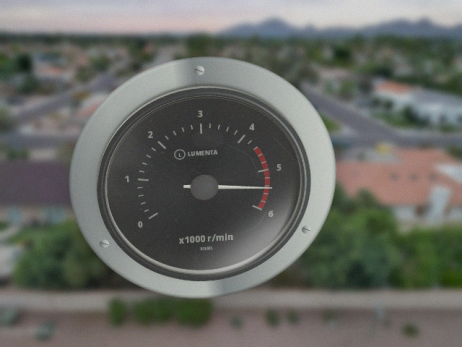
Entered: 5400 rpm
